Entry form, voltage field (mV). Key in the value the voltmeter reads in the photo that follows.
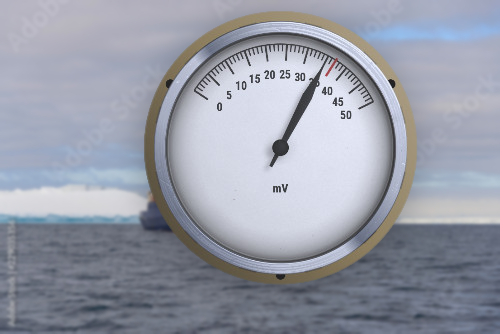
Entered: 35 mV
